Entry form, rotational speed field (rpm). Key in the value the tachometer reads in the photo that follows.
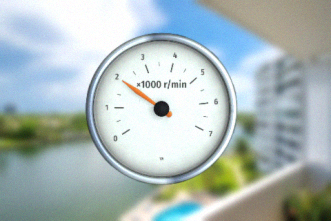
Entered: 2000 rpm
